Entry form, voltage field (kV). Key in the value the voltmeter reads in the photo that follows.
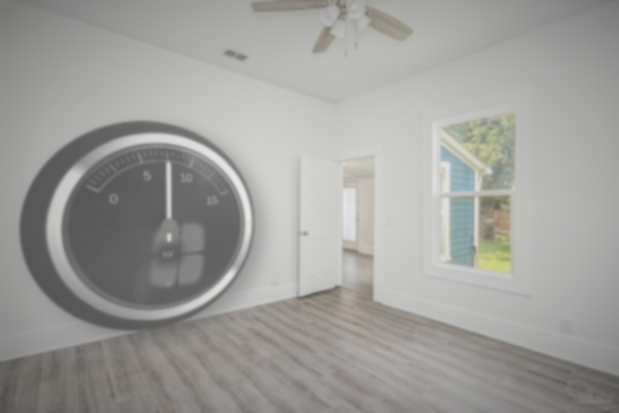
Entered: 7.5 kV
